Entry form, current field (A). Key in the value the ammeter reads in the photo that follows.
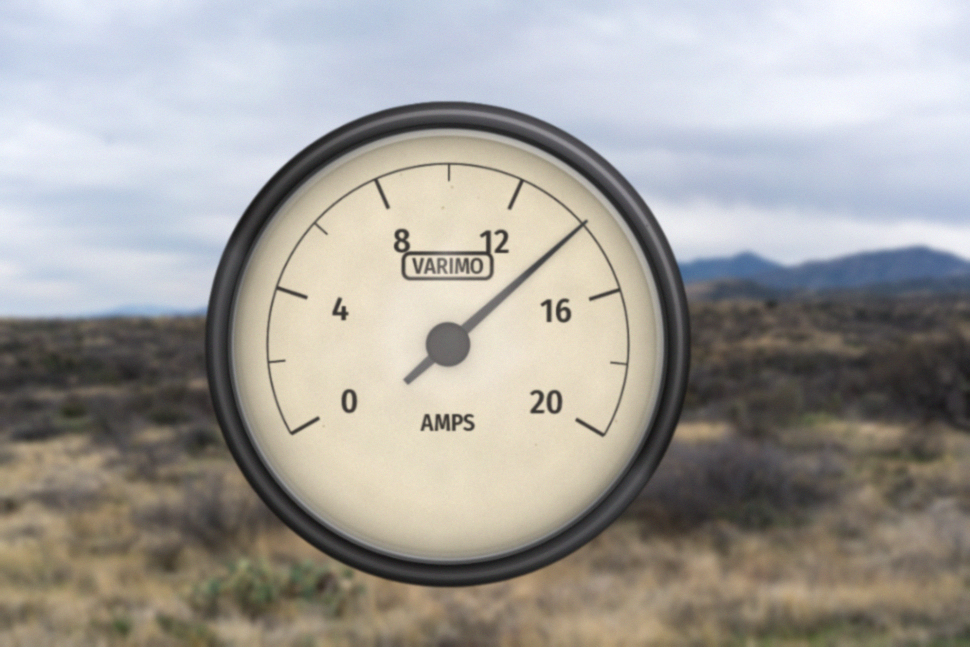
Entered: 14 A
